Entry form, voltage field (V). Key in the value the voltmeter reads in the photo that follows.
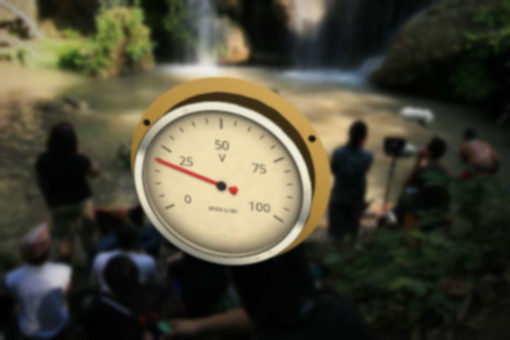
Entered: 20 V
